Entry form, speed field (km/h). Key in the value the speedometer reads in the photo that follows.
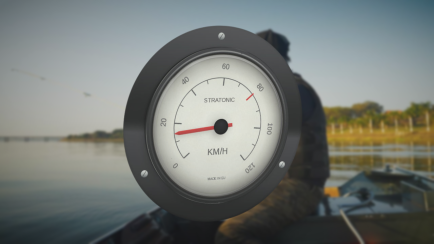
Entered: 15 km/h
